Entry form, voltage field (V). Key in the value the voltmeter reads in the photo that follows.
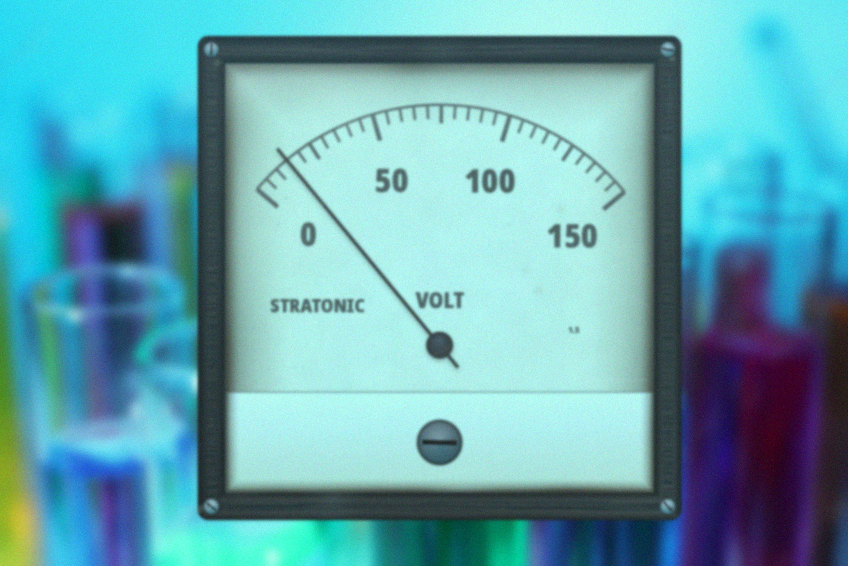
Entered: 15 V
